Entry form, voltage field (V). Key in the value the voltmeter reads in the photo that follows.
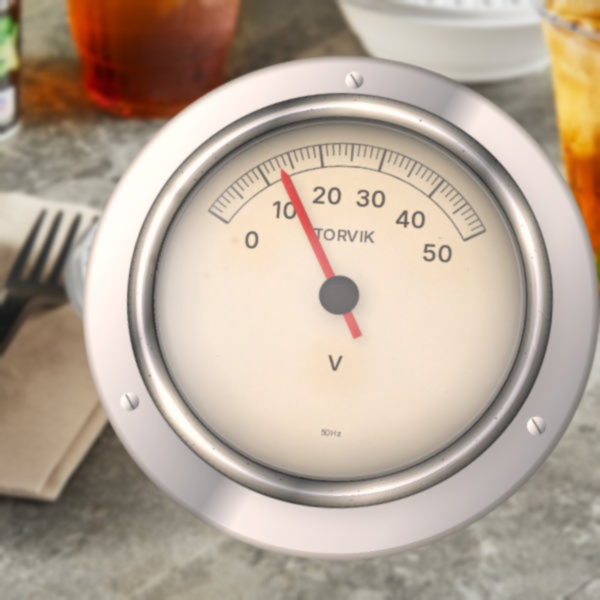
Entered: 13 V
